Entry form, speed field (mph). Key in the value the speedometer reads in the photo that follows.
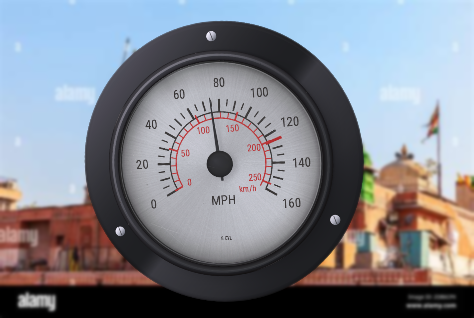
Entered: 75 mph
